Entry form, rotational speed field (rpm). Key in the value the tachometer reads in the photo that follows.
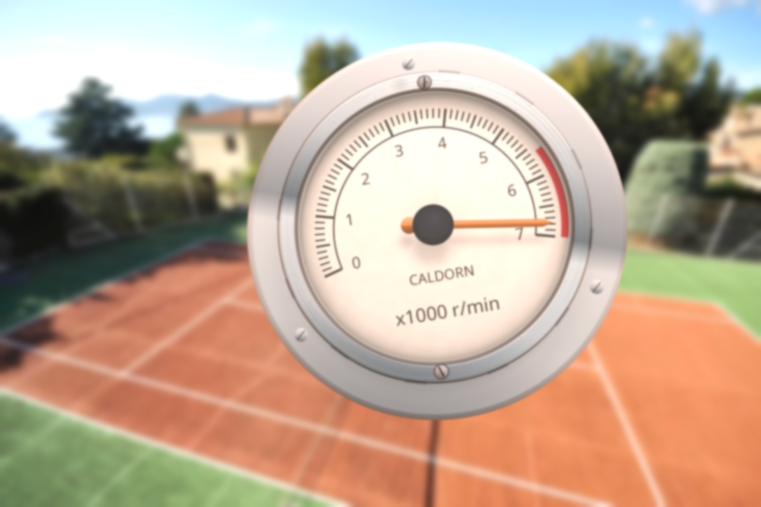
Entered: 6800 rpm
